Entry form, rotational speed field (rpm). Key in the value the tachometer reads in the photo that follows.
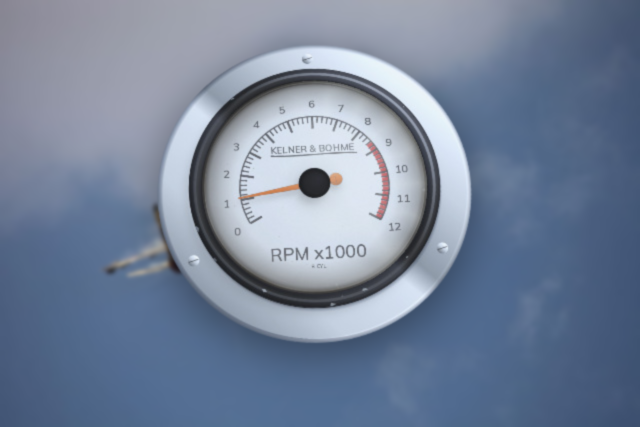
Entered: 1000 rpm
